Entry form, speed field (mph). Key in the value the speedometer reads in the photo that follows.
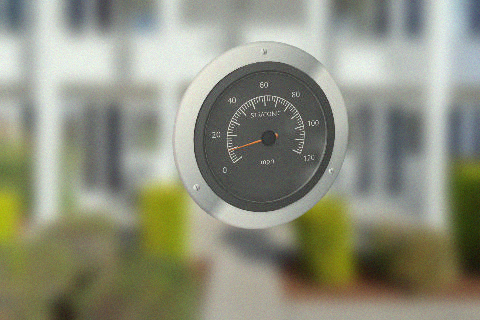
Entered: 10 mph
